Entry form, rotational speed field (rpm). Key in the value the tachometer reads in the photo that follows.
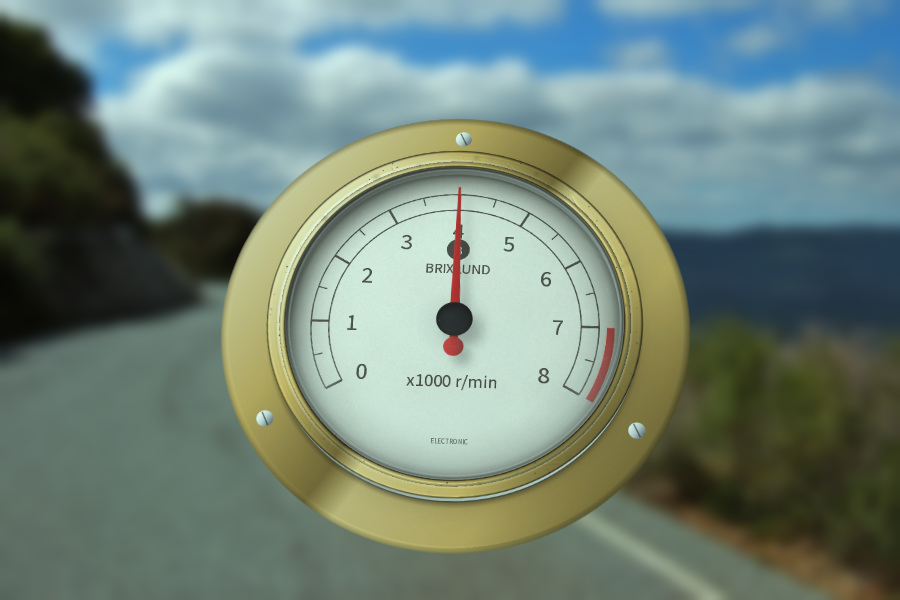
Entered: 4000 rpm
